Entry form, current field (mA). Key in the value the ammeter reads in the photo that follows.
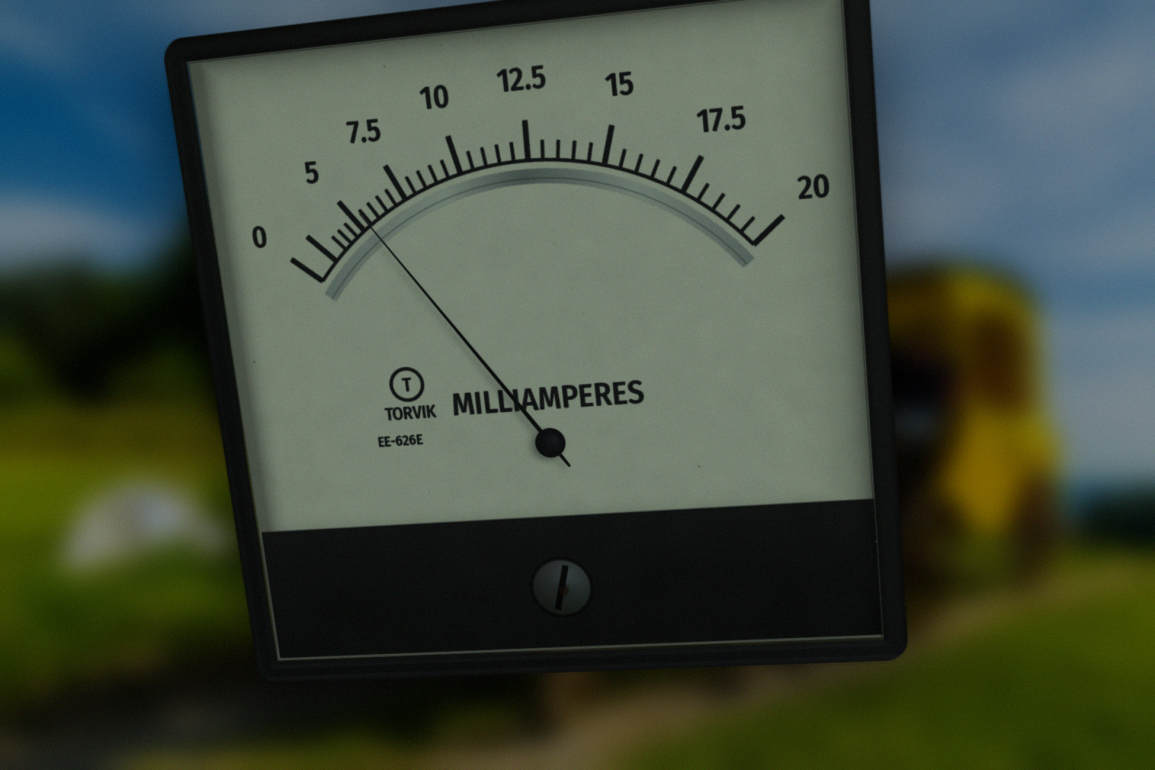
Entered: 5.5 mA
